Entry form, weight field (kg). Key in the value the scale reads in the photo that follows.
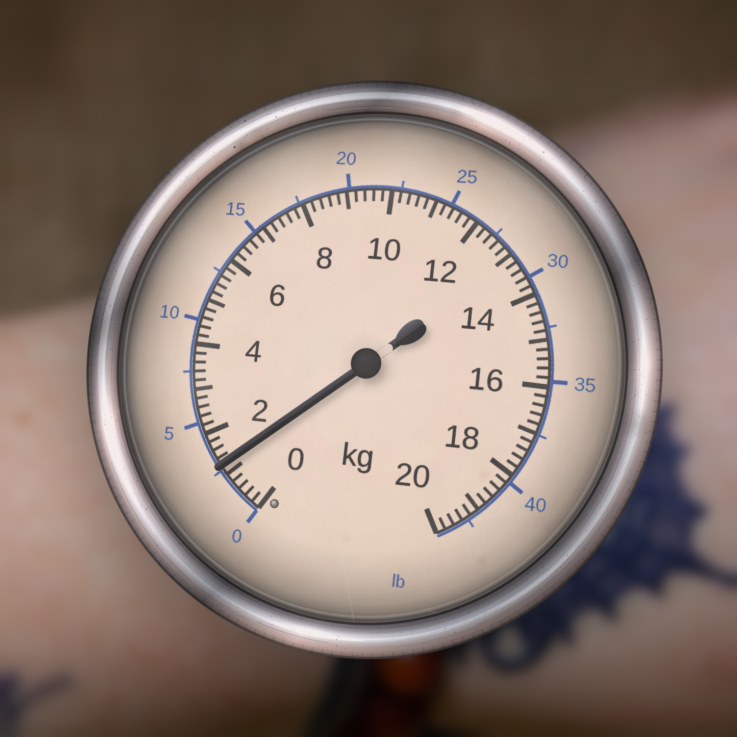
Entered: 1.2 kg
